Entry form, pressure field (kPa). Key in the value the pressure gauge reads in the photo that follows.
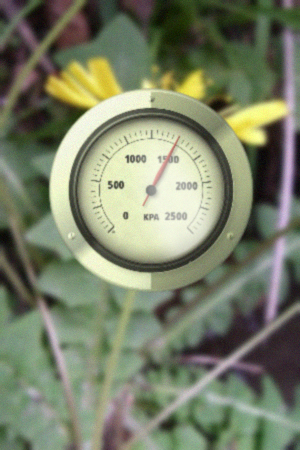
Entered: 1500 kPa
